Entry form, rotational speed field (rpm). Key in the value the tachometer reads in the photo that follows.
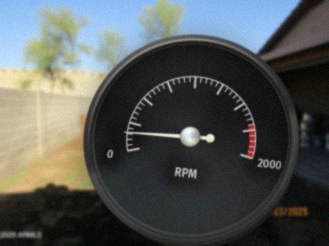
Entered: 150 rpm
